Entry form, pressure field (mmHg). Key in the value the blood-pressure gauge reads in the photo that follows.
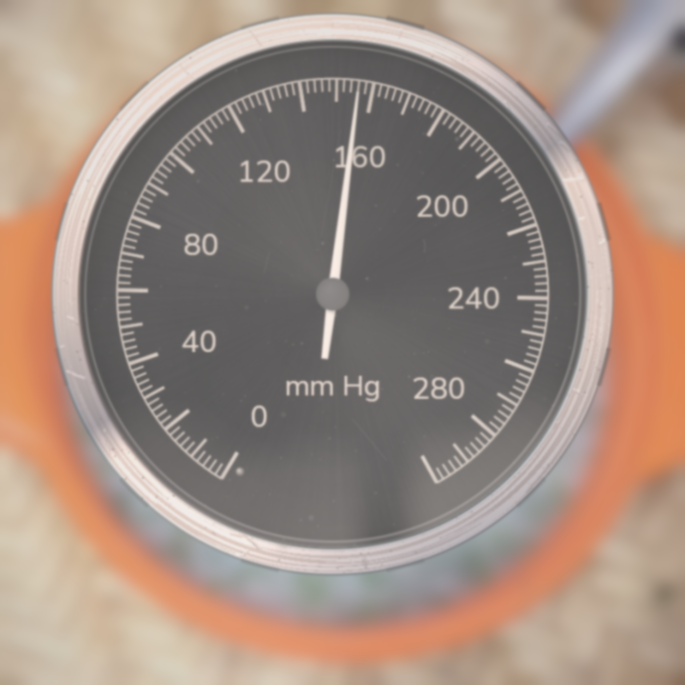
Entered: 156 mmHg
